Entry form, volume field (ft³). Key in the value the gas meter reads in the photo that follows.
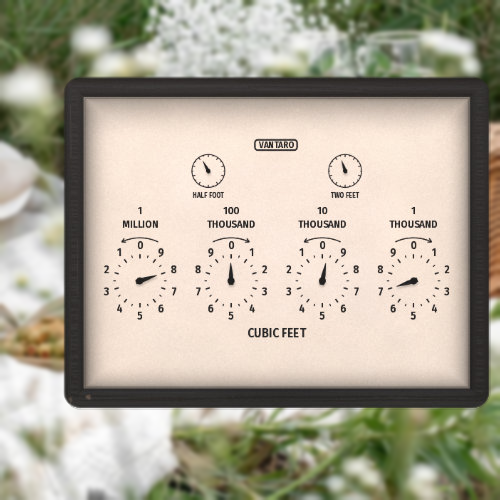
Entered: 799700 ft³
